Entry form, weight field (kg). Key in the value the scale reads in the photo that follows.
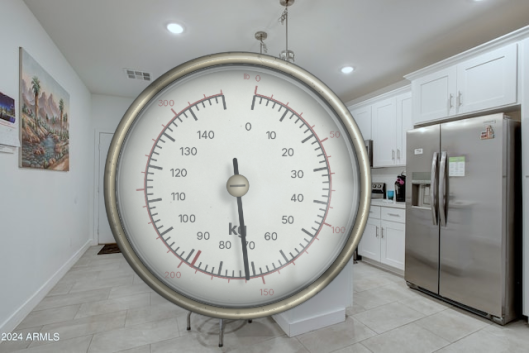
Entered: 72 kg
